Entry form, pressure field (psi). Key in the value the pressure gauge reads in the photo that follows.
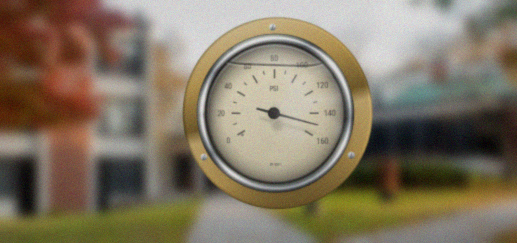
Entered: 150 psi
